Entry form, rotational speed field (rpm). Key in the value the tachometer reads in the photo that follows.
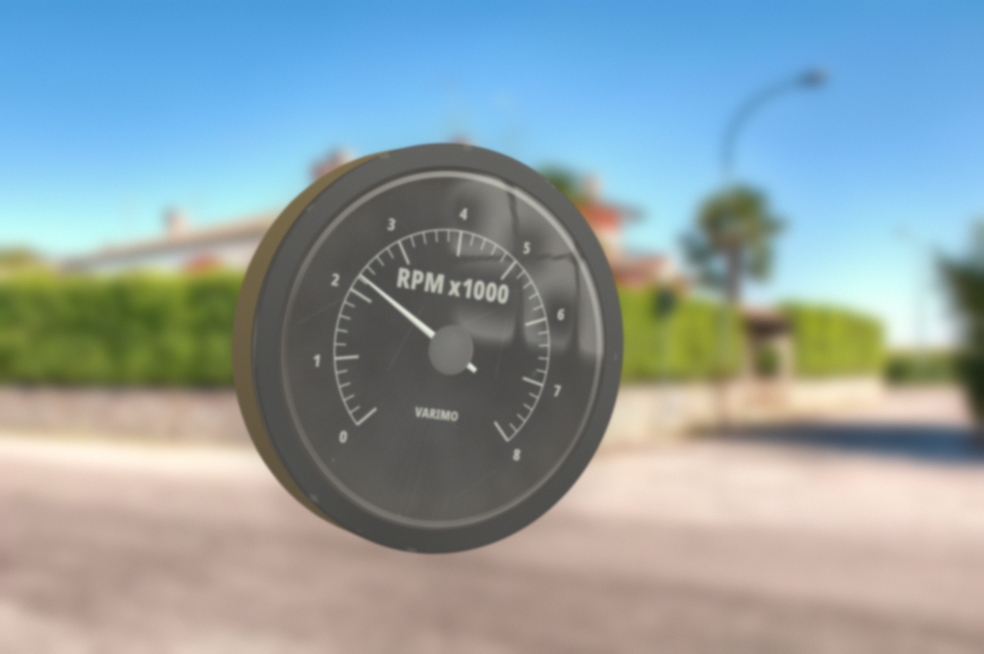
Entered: 2200 rpm
